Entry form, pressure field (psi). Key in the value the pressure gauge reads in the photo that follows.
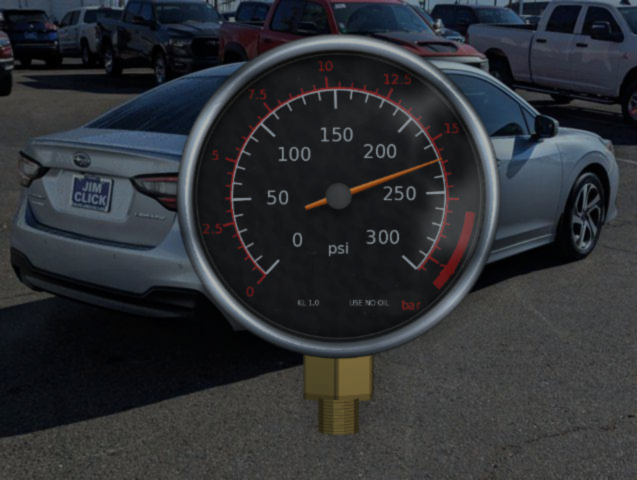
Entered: 230 psi
